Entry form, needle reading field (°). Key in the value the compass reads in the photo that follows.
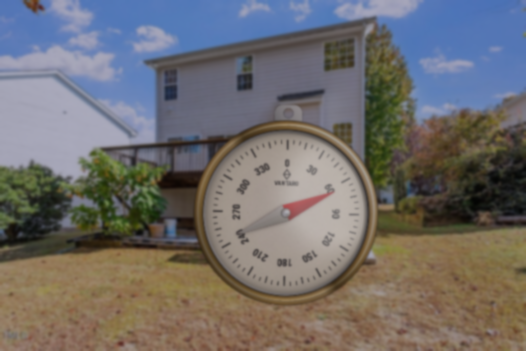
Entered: 65 °
